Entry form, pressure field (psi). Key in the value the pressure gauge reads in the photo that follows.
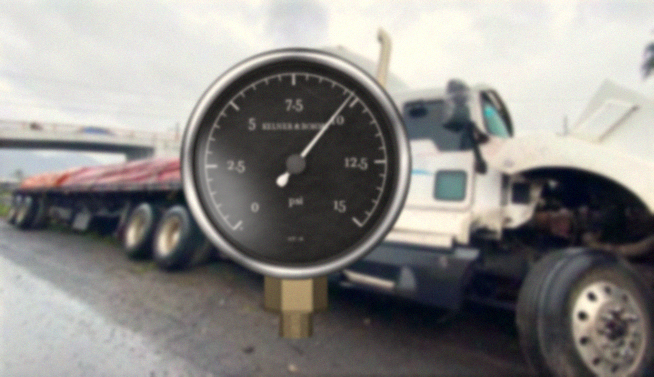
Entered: 9.75 psi
